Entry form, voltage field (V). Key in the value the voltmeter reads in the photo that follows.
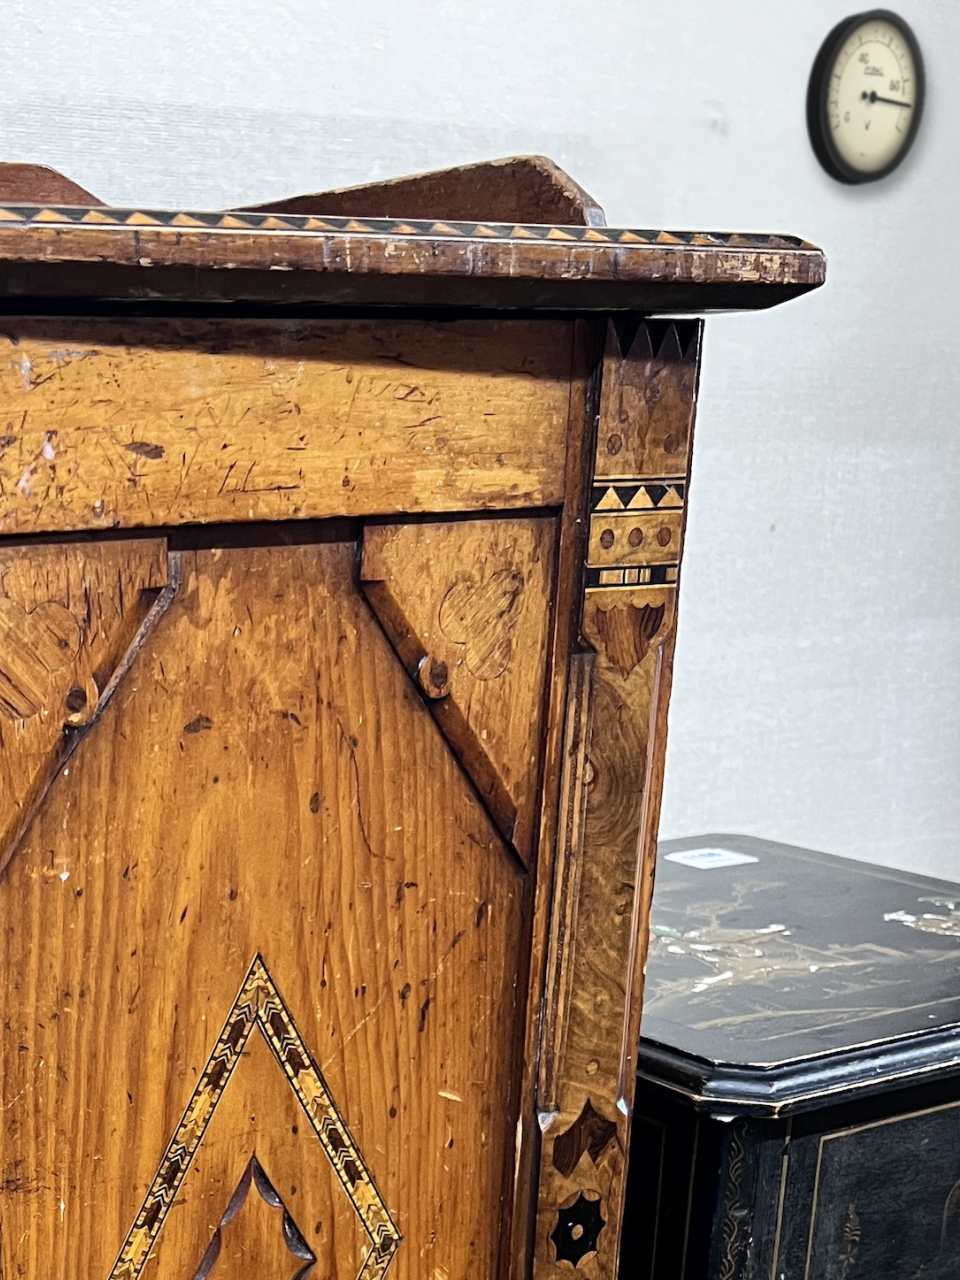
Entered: 90 V
